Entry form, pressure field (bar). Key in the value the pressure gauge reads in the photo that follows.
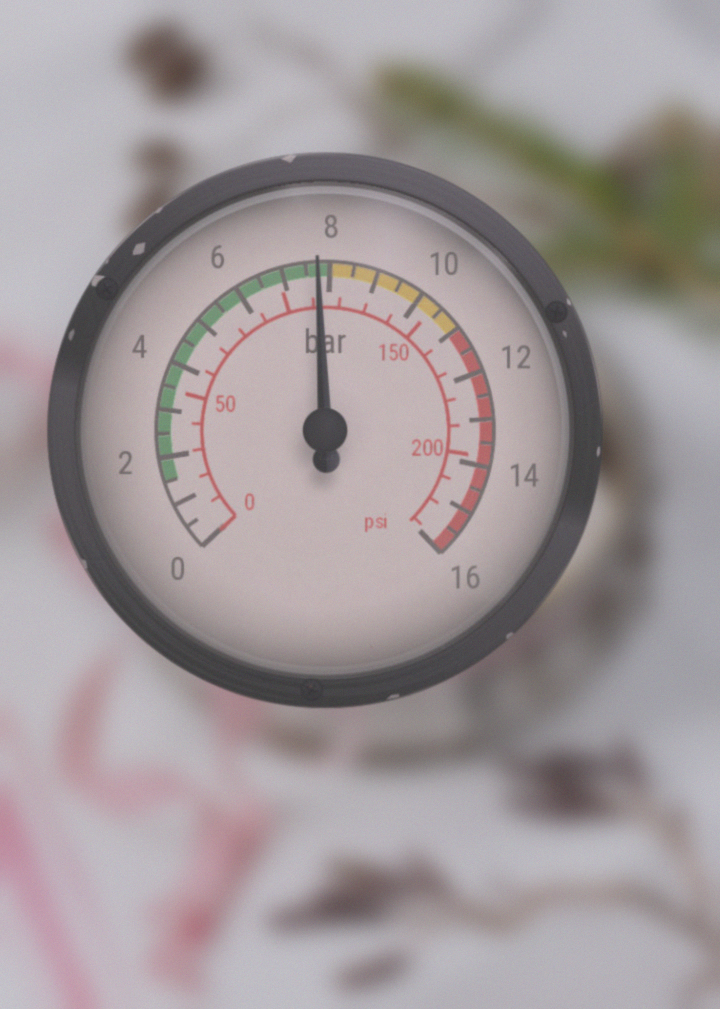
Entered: 7.75 bar
